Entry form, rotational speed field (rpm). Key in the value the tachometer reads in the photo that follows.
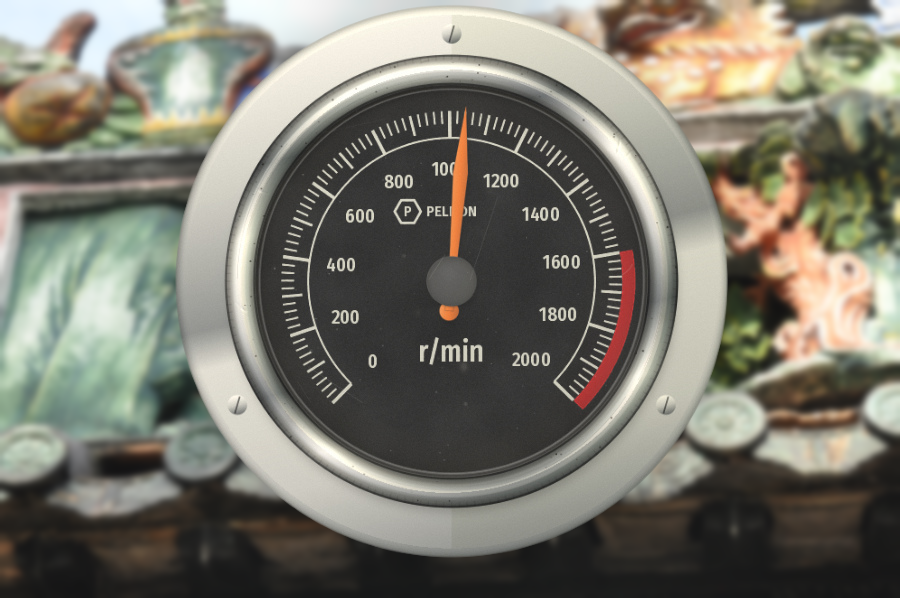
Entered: 1040 rpm
